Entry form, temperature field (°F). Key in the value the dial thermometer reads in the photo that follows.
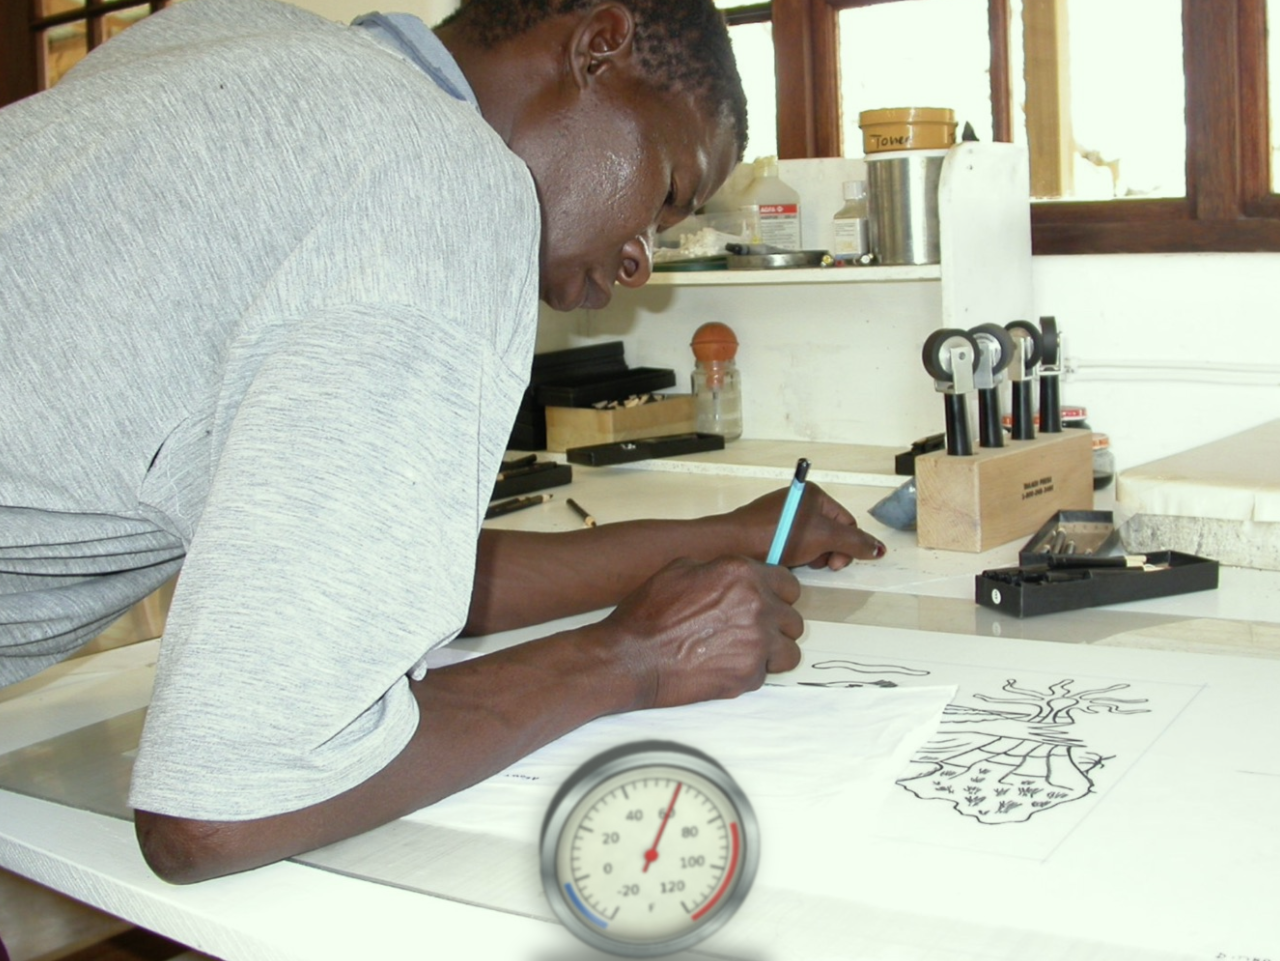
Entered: 60 °F
